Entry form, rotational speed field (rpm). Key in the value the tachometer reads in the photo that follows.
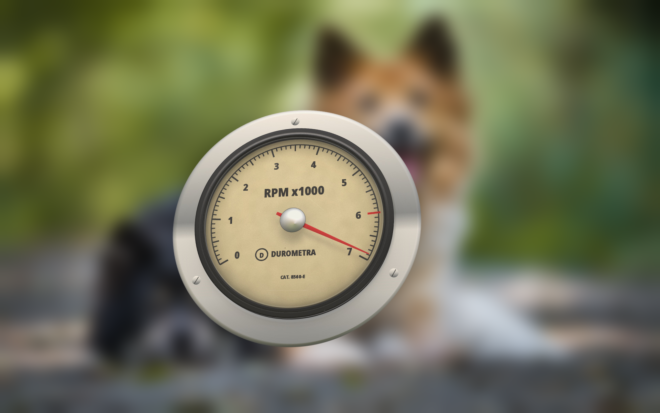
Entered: 6900 rpm
